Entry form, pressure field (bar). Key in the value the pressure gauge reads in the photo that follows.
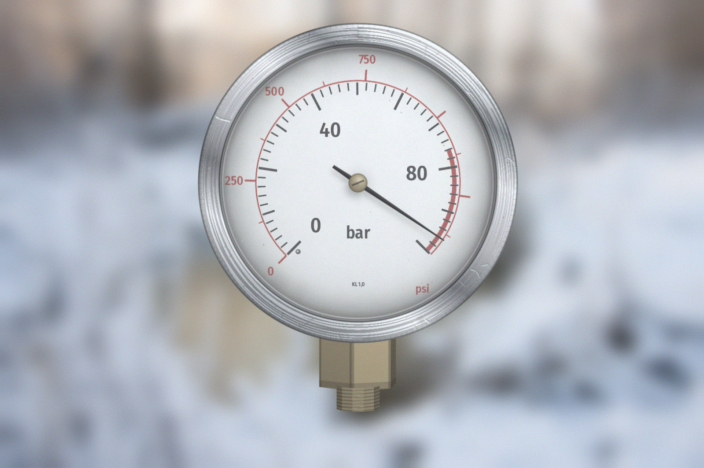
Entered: 96 bar
